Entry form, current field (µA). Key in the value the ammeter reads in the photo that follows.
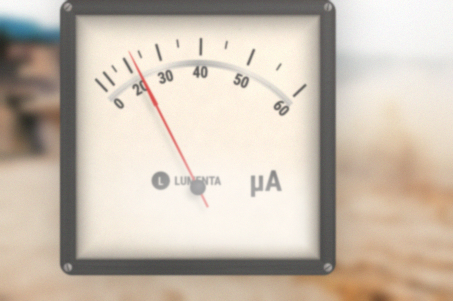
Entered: 22.5 µA
